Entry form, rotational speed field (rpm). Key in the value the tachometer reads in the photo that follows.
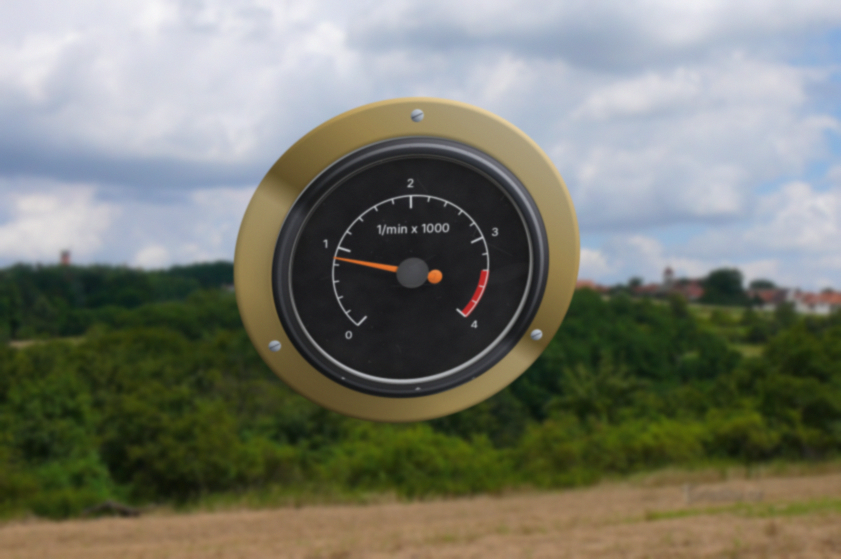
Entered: 900 rpm
